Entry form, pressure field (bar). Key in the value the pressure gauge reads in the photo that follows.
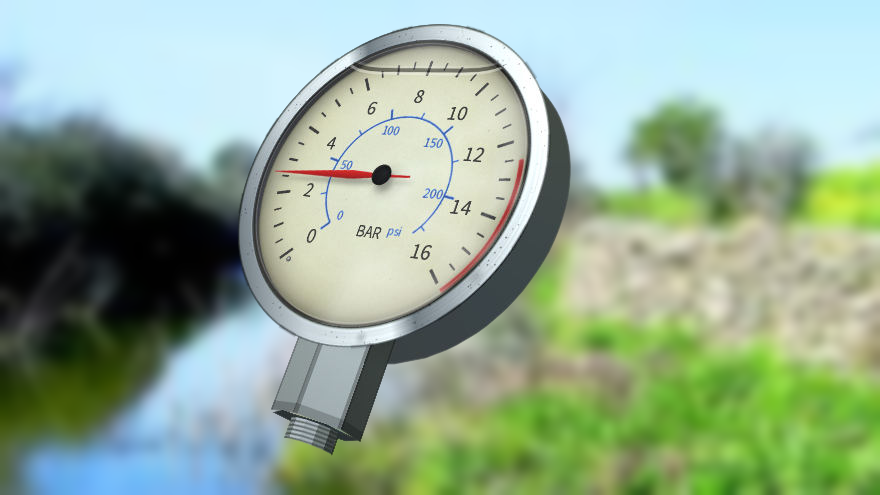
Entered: 2.5 bar
